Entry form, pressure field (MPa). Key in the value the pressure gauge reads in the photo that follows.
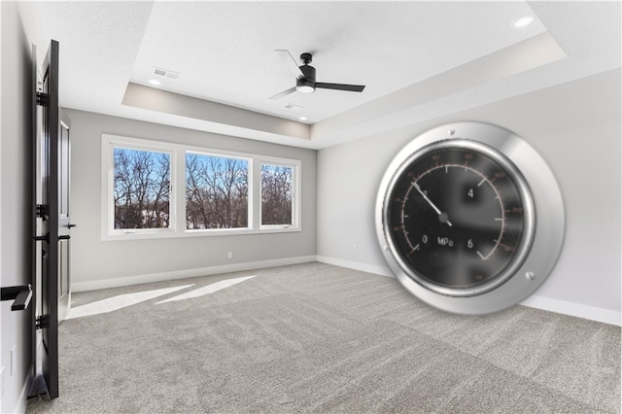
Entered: 2 MPa
